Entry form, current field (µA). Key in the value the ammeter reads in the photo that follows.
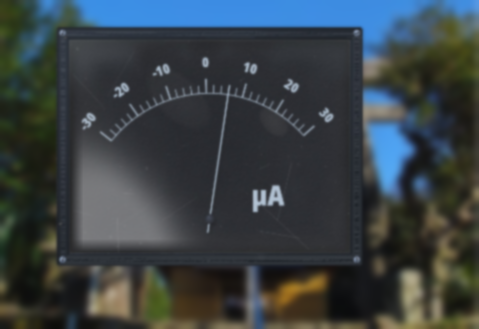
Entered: 6 µA
